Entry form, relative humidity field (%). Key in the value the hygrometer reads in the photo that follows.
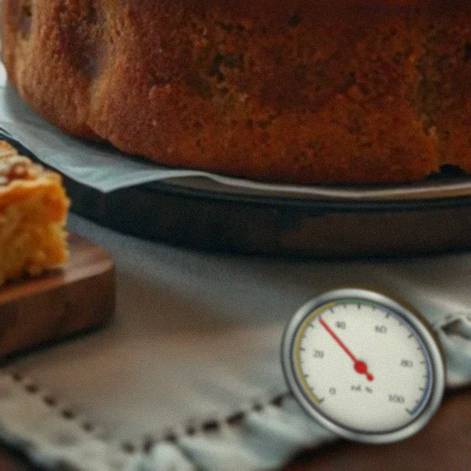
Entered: 35 %
